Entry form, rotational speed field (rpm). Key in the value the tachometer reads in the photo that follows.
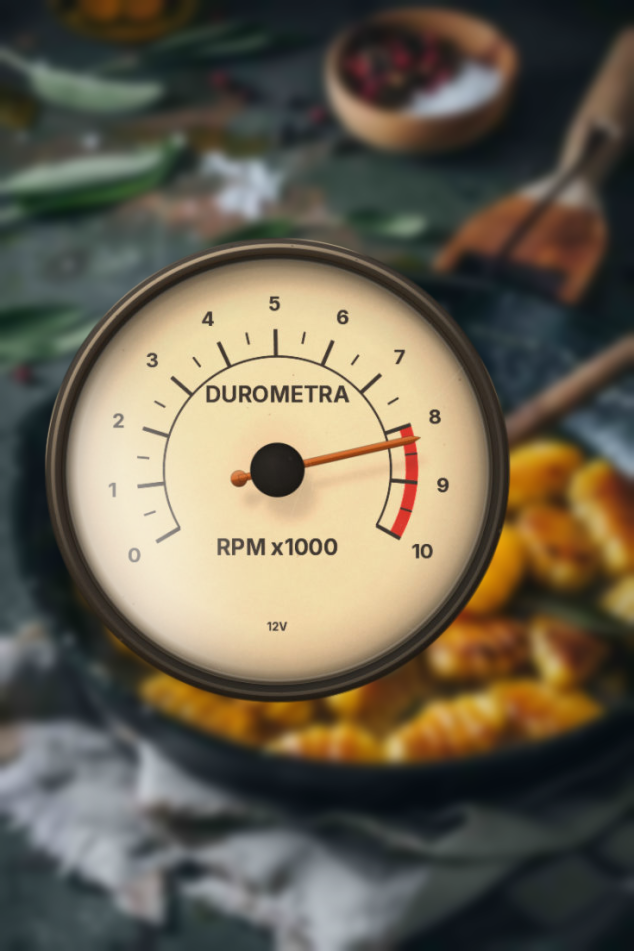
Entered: 8250 rpm
